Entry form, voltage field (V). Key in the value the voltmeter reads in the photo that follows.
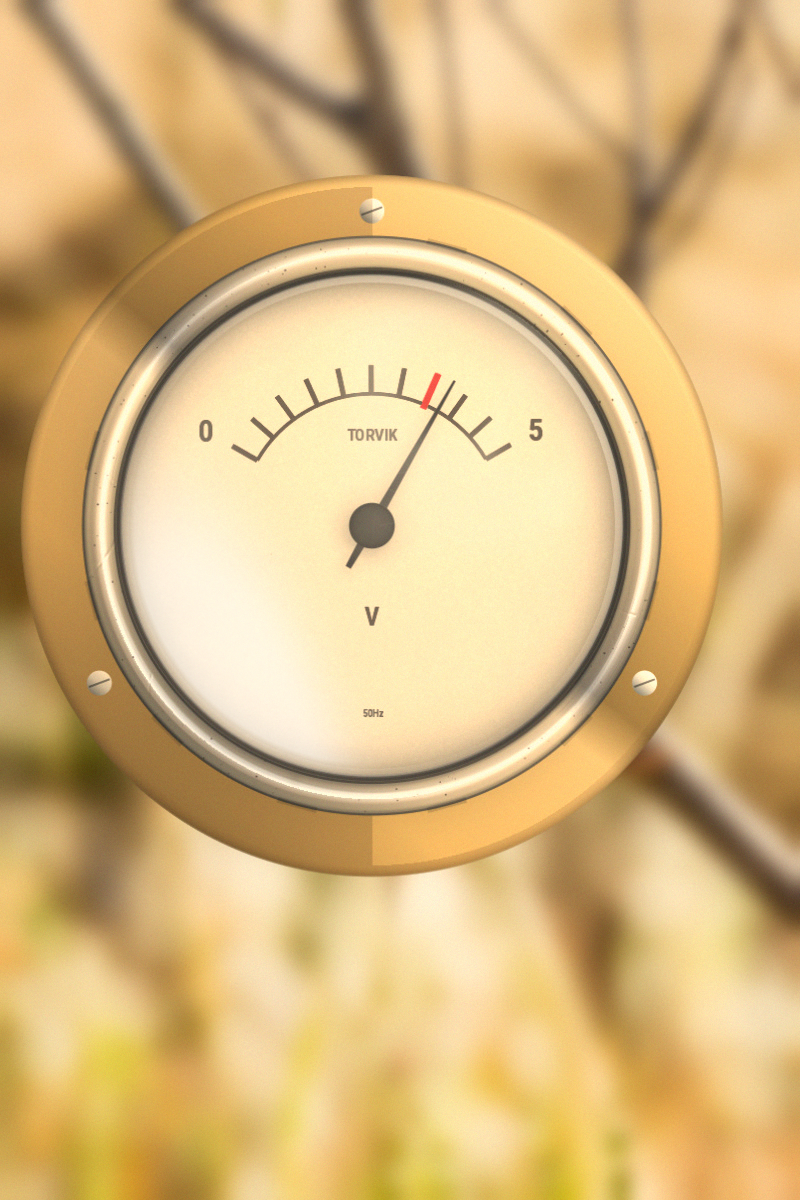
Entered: 3.75 V
